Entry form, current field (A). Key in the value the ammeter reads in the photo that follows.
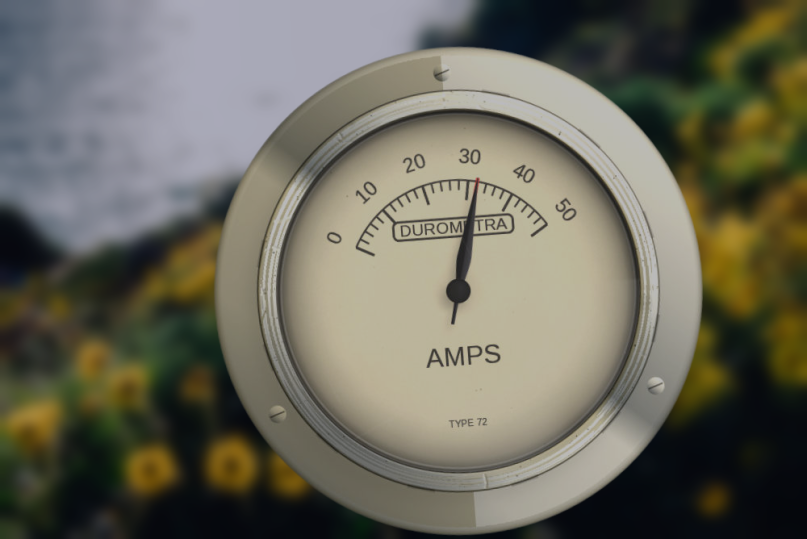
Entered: 32 A
